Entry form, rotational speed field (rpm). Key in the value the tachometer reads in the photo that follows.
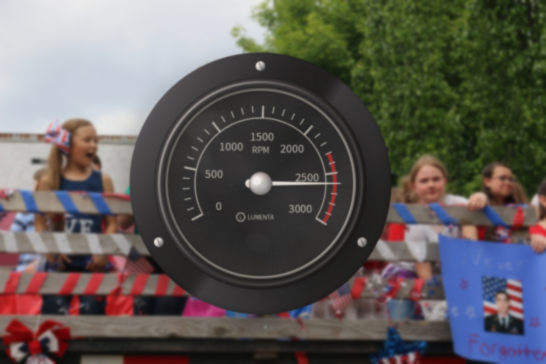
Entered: 2600 rpm
